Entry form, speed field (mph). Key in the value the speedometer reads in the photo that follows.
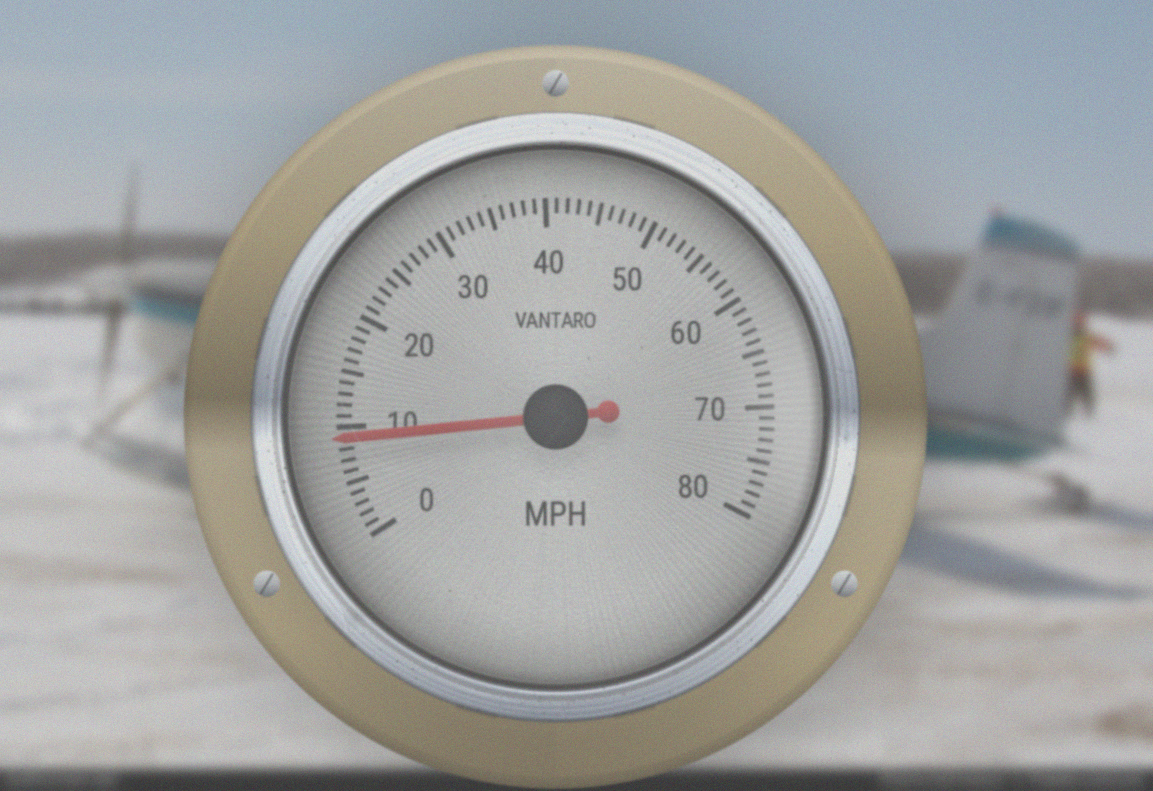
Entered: 9 mph
